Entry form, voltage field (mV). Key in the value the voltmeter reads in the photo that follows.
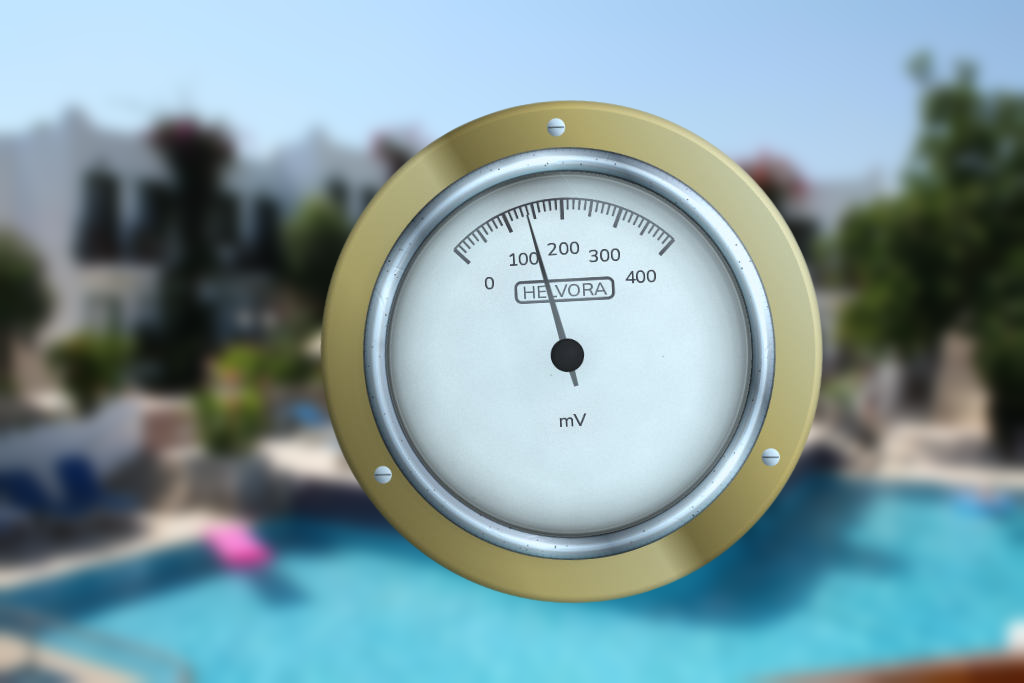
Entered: 140 mV
